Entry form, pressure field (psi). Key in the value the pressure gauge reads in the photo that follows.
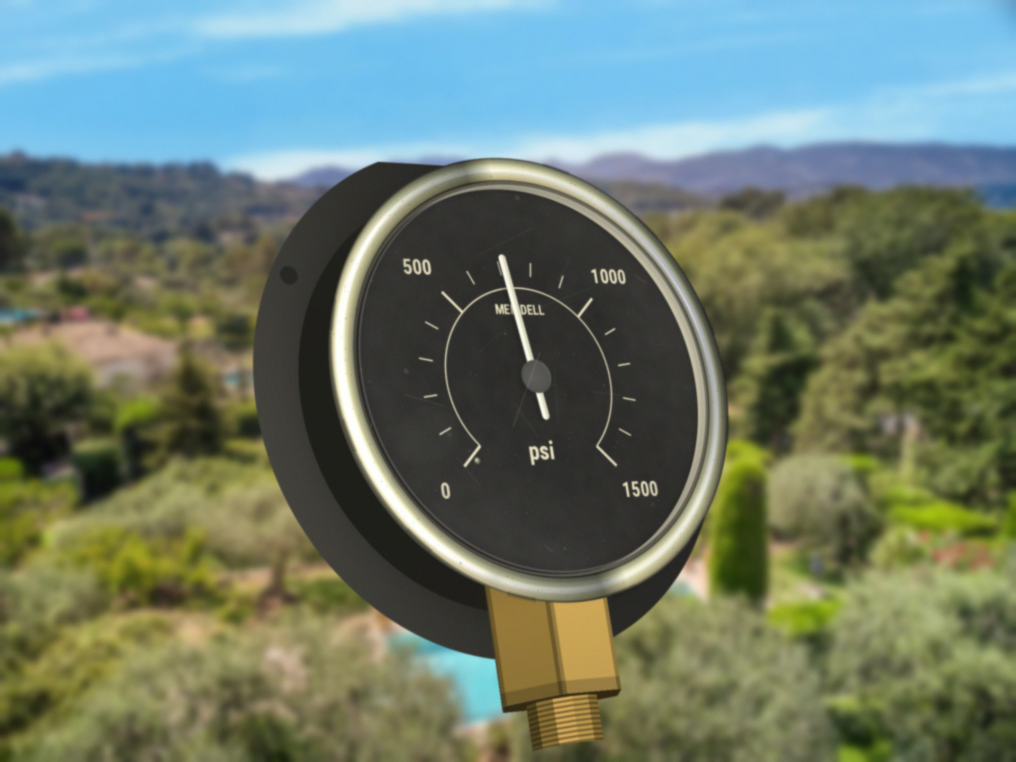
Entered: 700 psi
